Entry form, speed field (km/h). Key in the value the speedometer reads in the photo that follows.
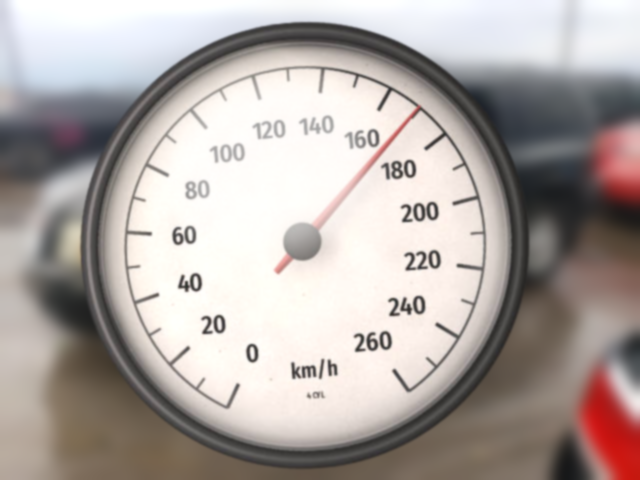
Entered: 170 km/h
